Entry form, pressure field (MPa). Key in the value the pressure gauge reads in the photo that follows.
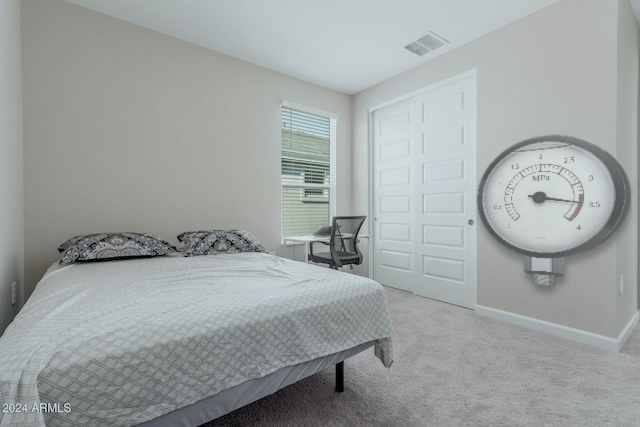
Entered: 3.5 MPa
